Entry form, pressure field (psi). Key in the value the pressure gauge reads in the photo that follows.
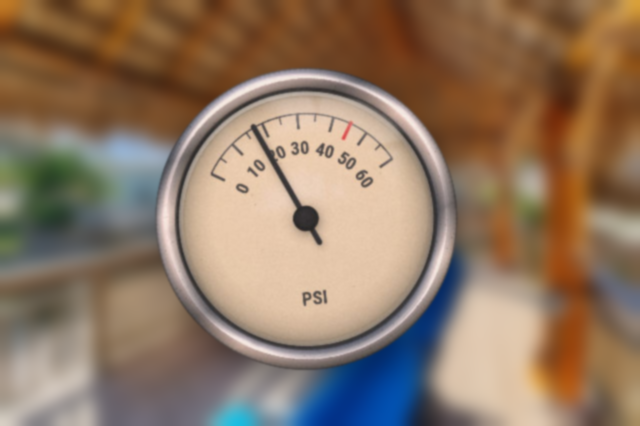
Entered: 17.5 psi
